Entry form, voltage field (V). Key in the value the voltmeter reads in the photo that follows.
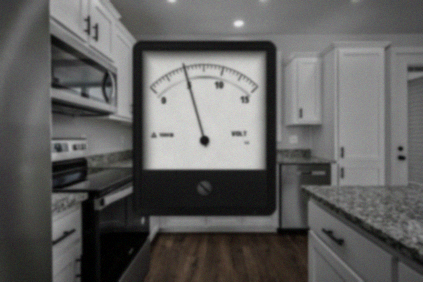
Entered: 5 V
